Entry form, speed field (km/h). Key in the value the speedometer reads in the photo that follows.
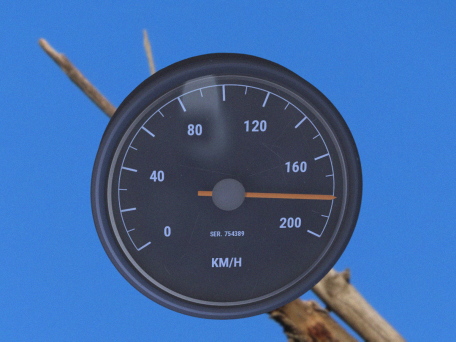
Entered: 180 km/h
